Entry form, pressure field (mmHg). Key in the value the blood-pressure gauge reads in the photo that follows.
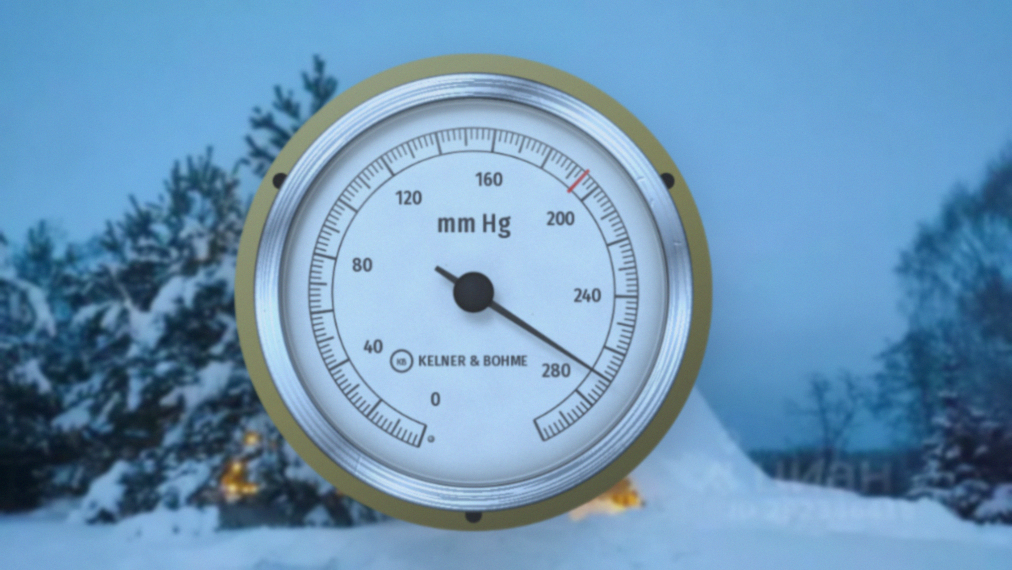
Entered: 270 mmHg
